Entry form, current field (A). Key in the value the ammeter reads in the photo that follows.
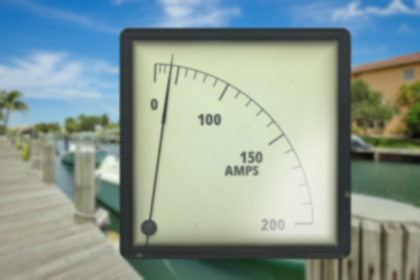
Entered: 40 A
